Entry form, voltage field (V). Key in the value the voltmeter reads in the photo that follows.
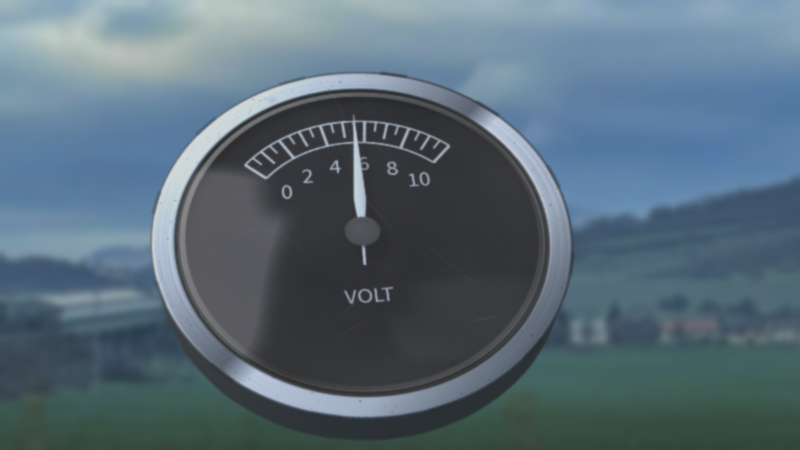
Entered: 5.5 V
